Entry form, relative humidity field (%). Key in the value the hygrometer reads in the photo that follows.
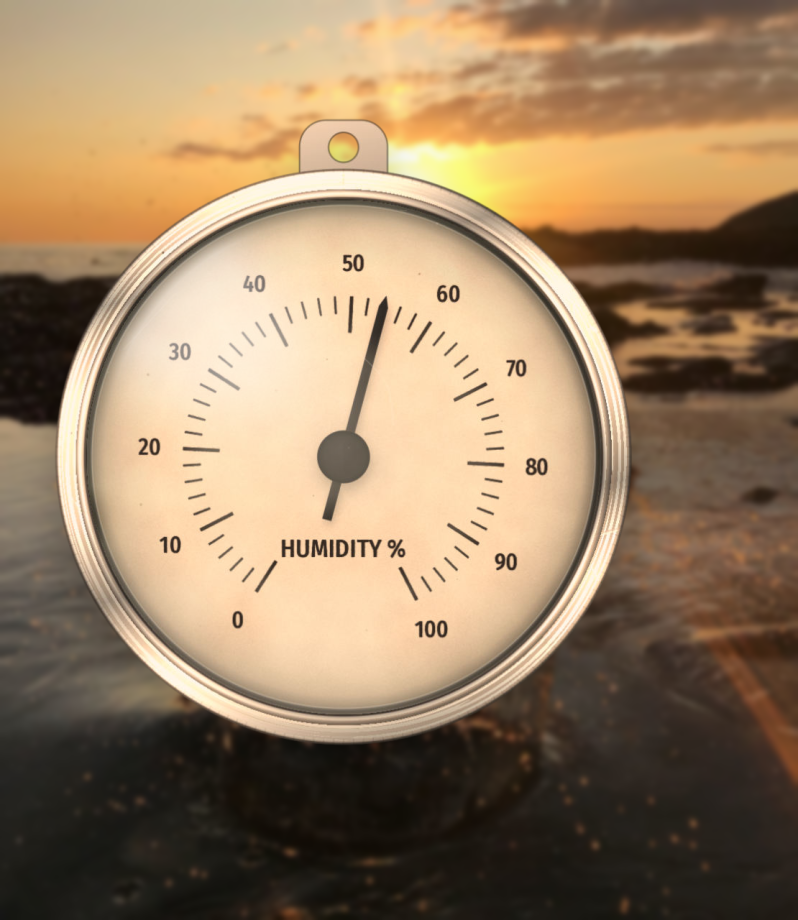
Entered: 54 %
